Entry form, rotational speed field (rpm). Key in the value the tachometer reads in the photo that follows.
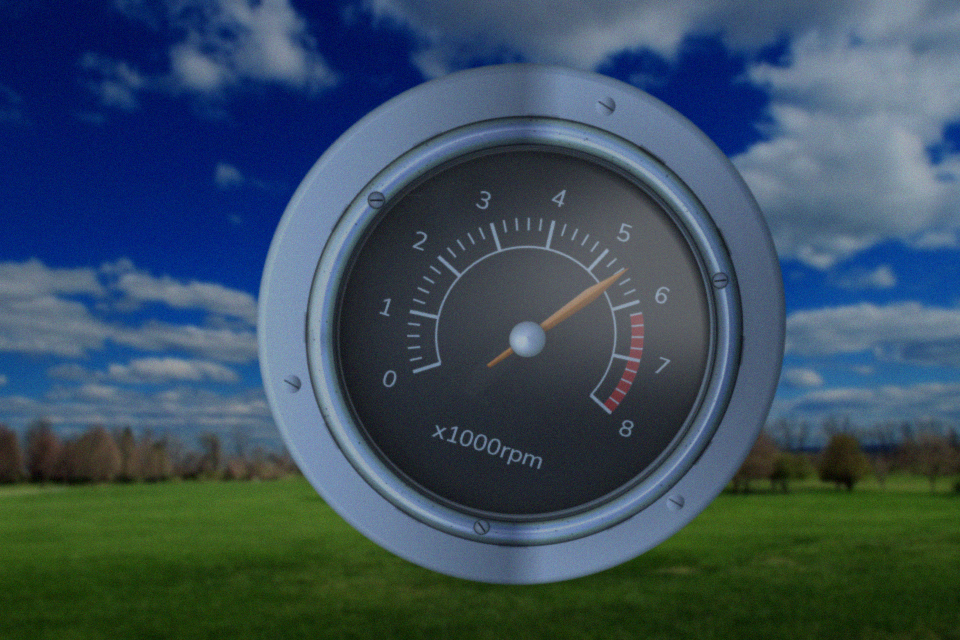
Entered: 5400 rpm
